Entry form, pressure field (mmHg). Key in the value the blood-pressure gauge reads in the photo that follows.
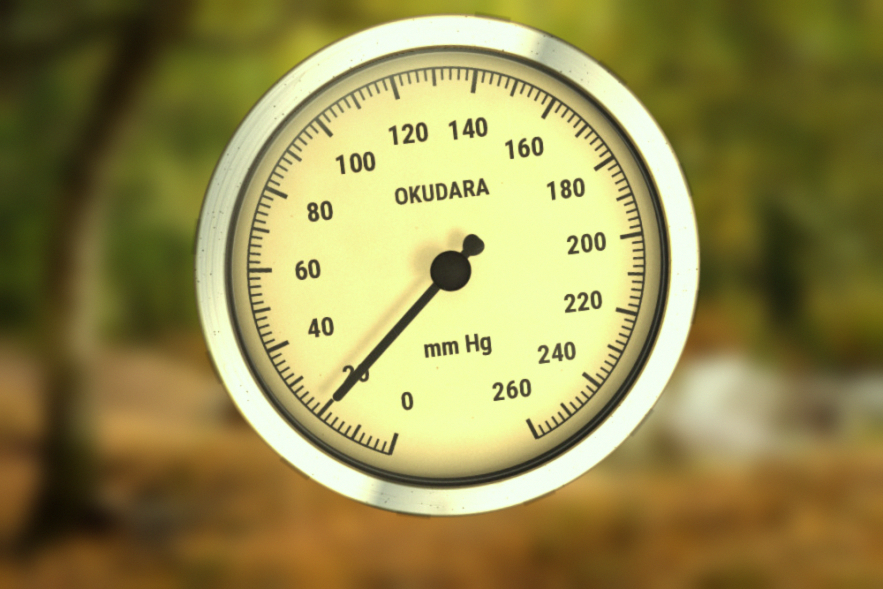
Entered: 20 mmHg
